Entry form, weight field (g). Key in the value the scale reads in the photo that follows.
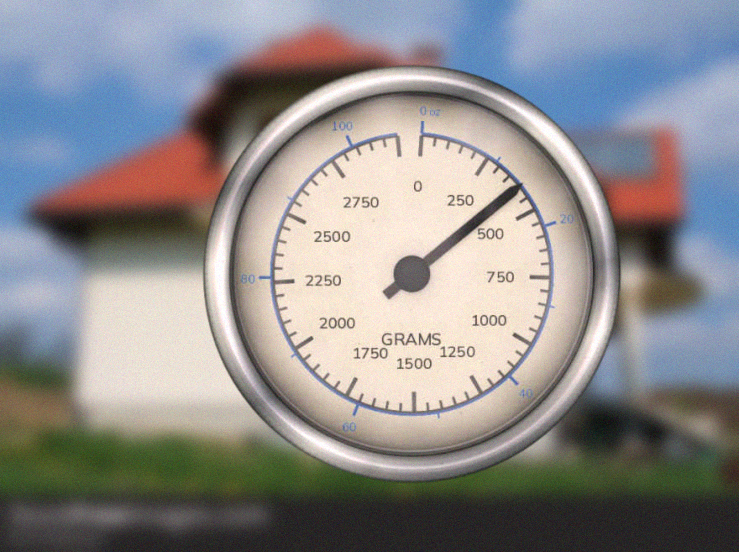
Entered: 400 g
